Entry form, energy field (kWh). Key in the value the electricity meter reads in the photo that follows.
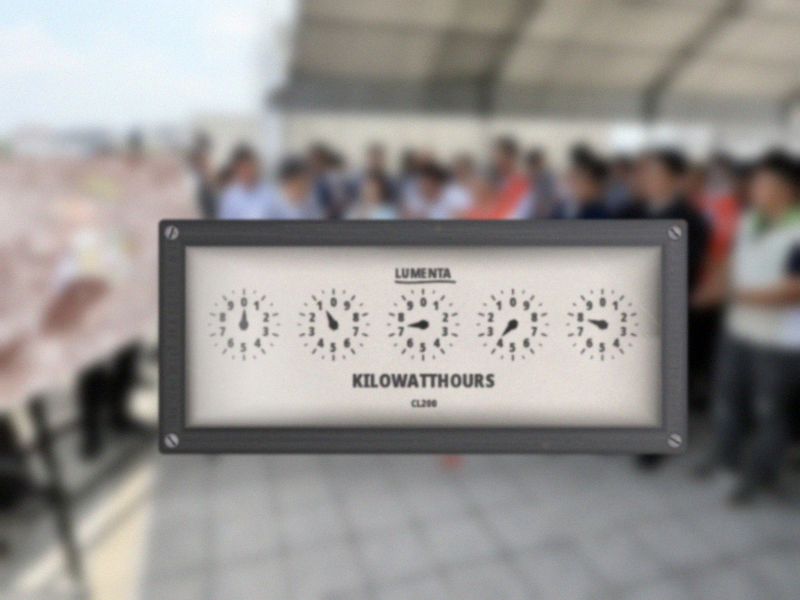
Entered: 738 kWh
